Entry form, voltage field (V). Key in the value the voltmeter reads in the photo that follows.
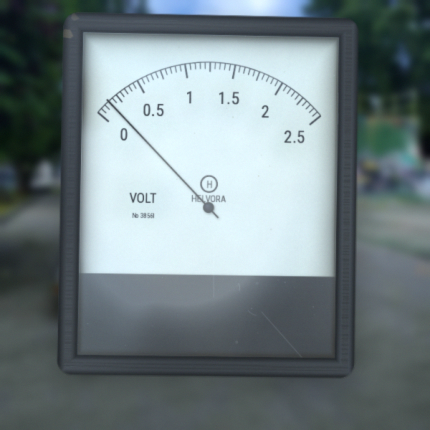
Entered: 0.15 V
